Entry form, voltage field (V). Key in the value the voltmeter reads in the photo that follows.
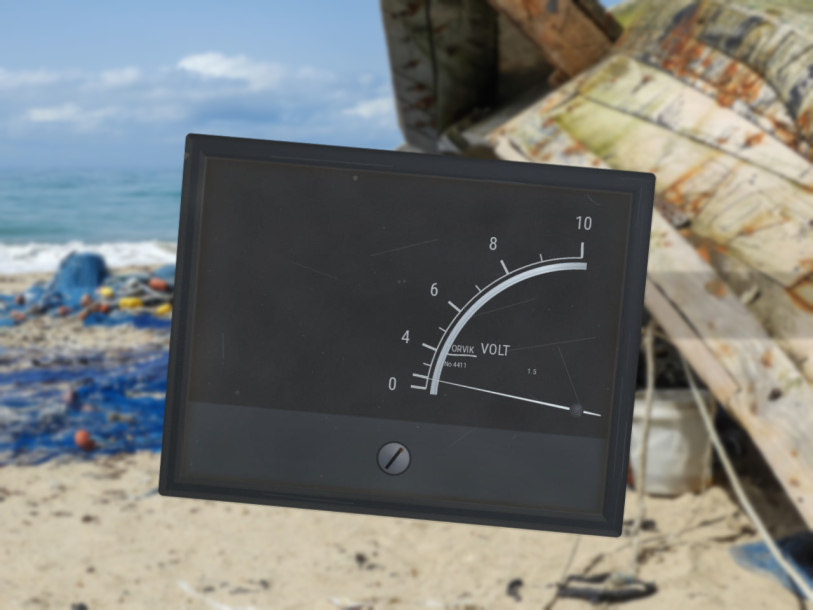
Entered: 2 V
